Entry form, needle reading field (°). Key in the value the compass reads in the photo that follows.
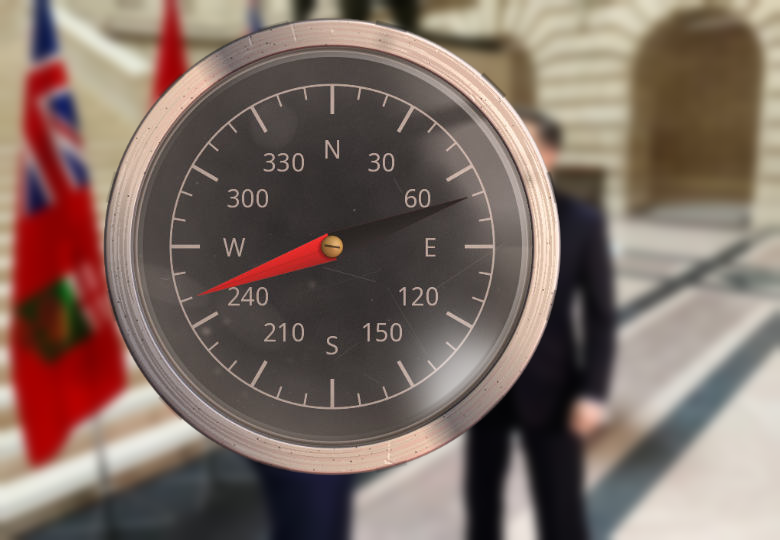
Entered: 250 °
